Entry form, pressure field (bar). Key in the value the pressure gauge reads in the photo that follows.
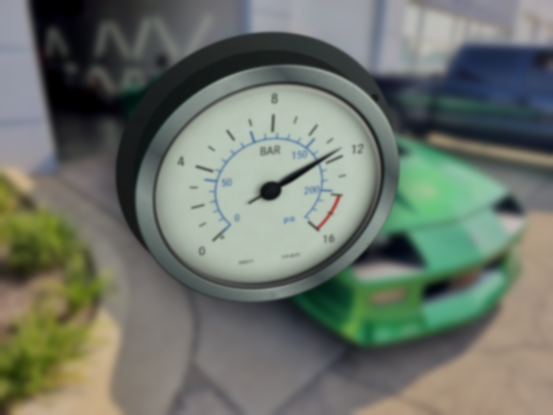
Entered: 11.5 bar
